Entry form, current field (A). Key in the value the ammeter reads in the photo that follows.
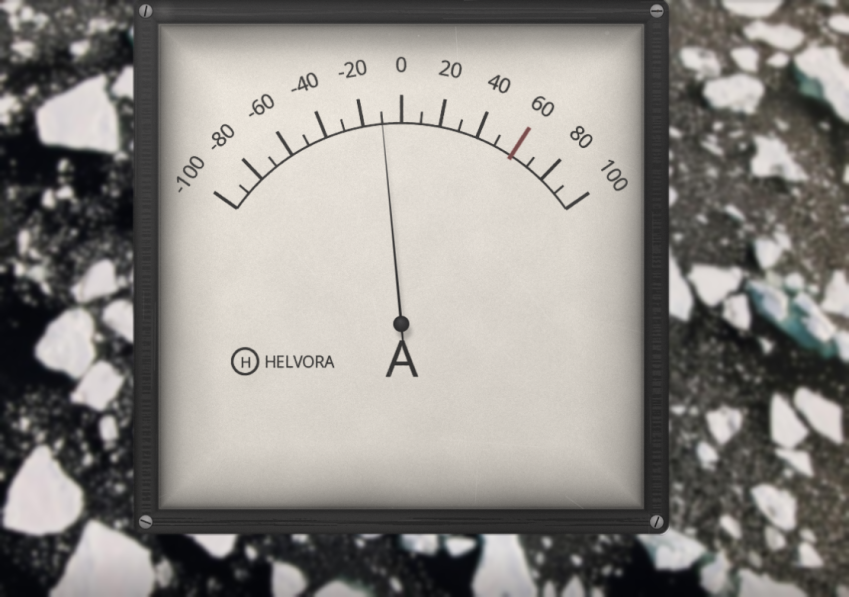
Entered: -10 A
